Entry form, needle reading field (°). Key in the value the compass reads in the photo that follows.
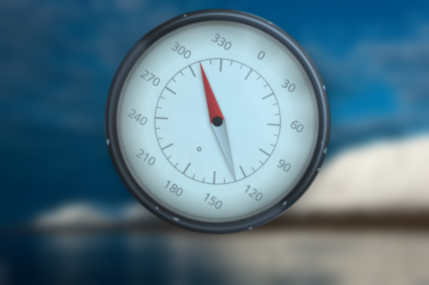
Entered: 310 °
